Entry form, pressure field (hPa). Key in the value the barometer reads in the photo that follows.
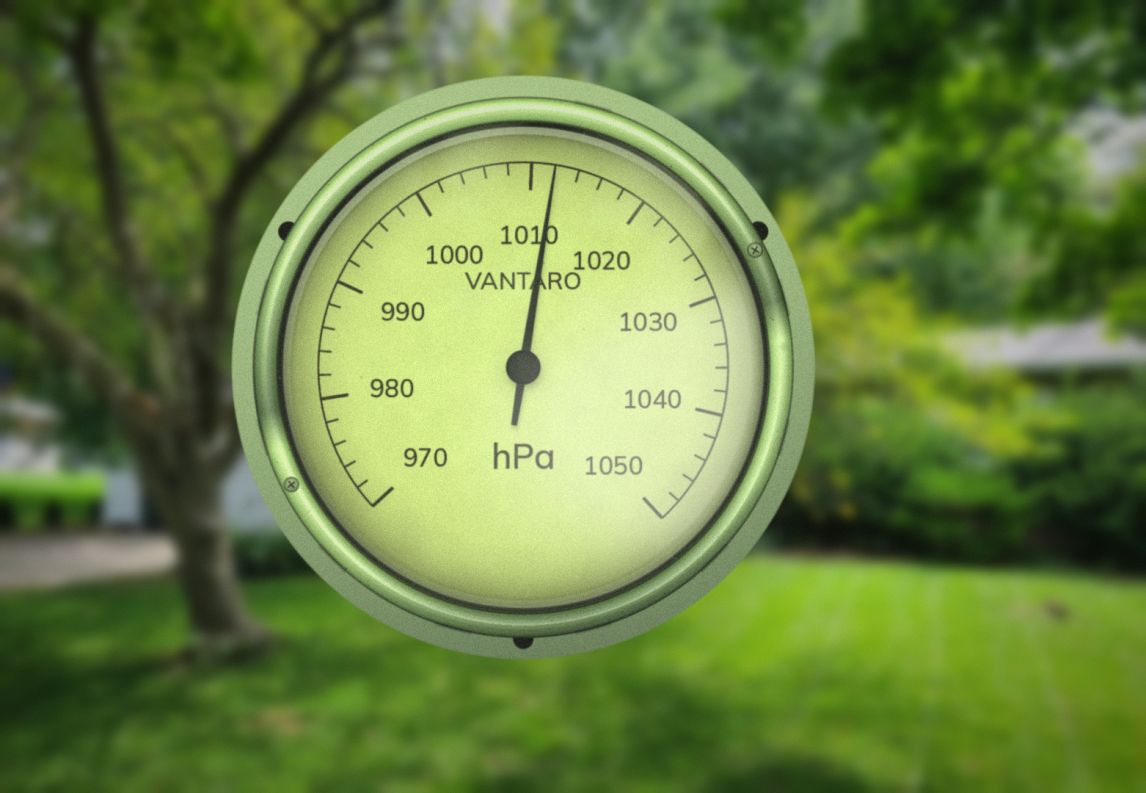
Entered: 1012 hPa
